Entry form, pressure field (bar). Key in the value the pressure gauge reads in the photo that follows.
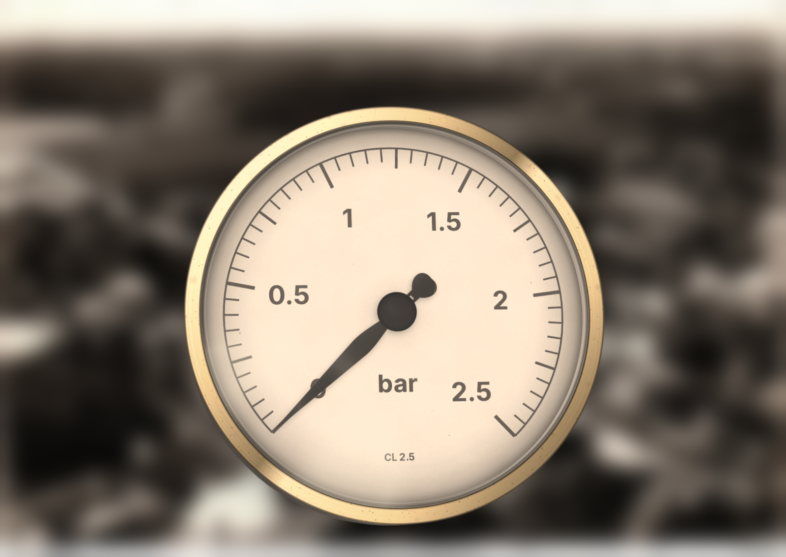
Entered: 0 bar
